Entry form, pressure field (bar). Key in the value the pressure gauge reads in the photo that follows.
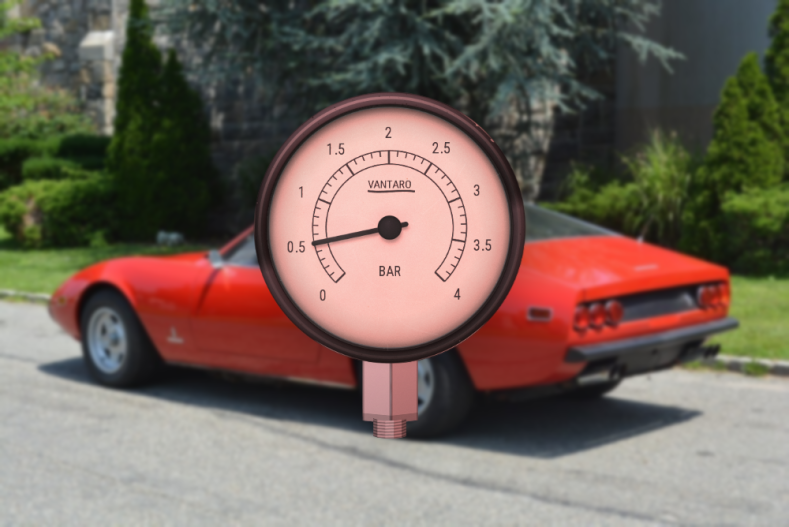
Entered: 0.5 bar
